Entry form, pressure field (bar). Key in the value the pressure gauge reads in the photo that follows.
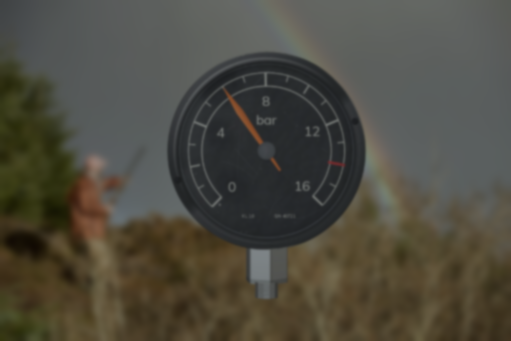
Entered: 6 bar
